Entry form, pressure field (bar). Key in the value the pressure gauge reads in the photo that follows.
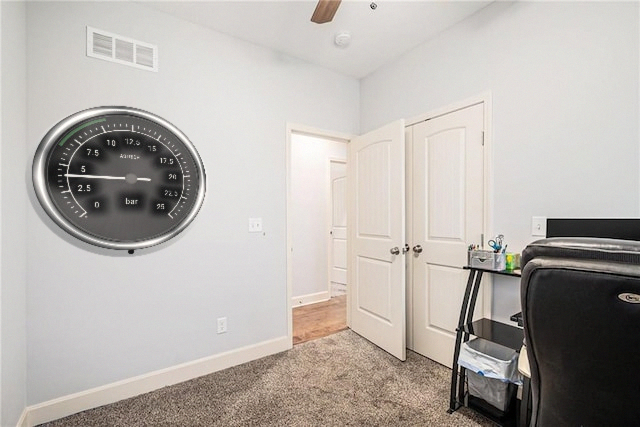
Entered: 4 bar
